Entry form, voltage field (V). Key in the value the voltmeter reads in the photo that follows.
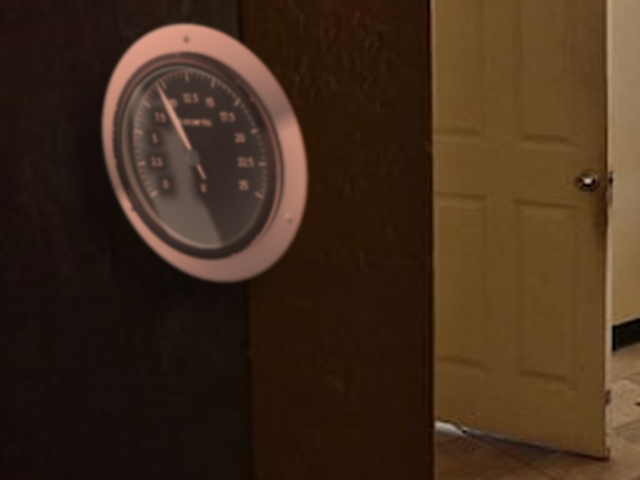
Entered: 10 V
